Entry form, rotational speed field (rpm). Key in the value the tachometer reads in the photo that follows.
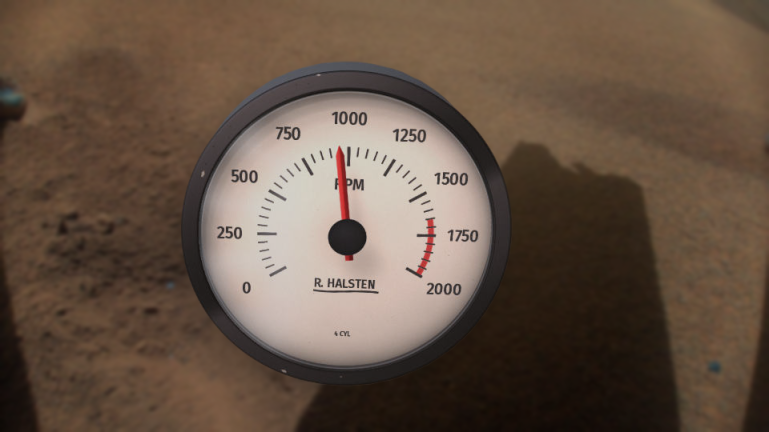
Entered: 950 rpm
